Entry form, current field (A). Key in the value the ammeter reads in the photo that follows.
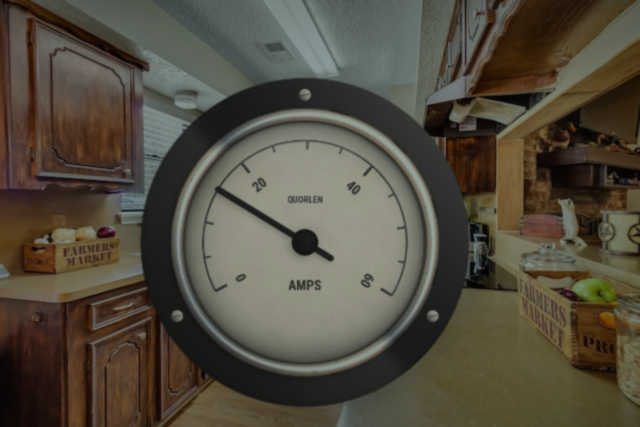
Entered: 15 A
